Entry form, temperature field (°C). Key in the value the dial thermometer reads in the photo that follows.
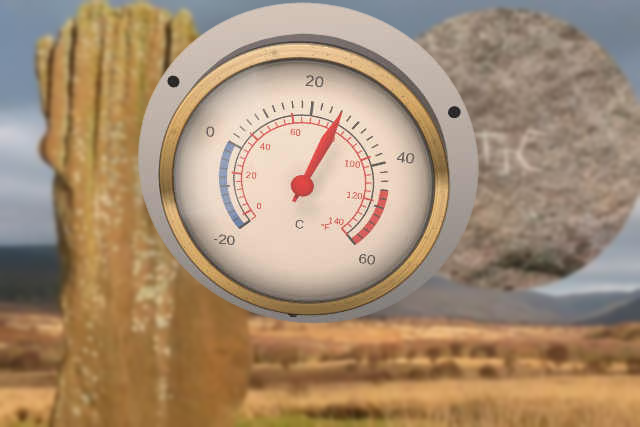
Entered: 26 °C
